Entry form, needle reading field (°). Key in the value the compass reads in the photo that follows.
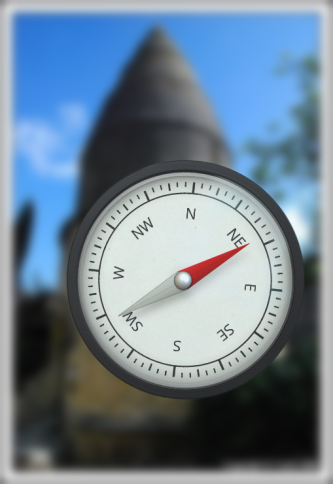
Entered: 55 °
